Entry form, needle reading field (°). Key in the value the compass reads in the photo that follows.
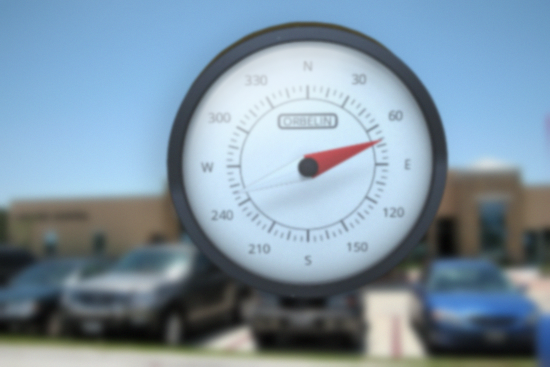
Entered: 70 °
